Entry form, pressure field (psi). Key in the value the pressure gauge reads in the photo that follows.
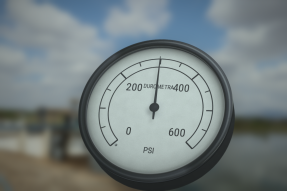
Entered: 300 psi
